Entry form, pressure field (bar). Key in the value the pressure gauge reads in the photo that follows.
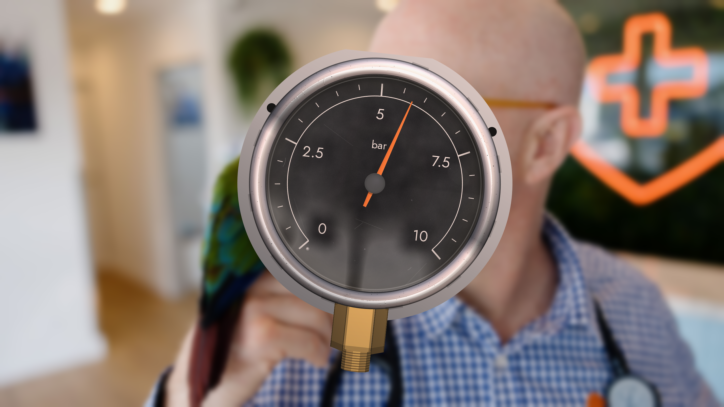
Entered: 5.75 bar
